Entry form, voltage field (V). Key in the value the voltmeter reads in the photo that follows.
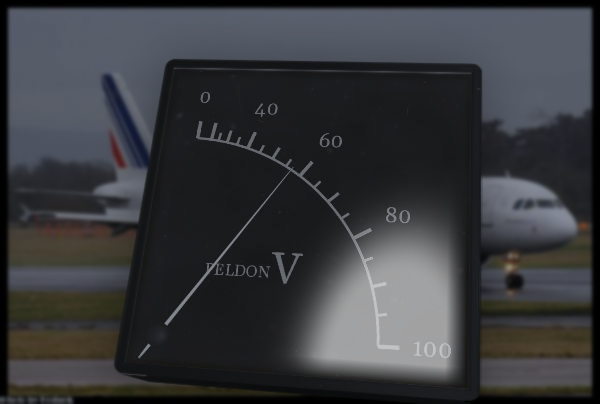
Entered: 57.5 V
